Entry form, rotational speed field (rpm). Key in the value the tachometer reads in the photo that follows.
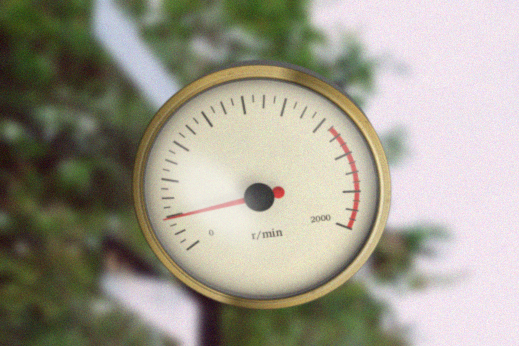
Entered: 200 rpm
